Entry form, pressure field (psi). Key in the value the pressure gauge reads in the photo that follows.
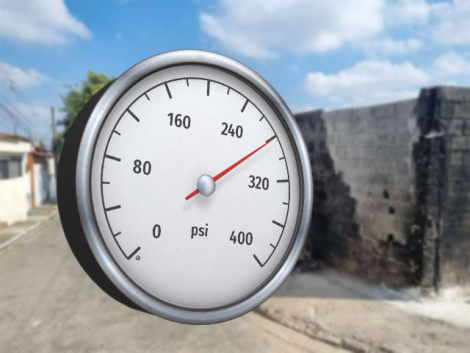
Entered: 280 psi
